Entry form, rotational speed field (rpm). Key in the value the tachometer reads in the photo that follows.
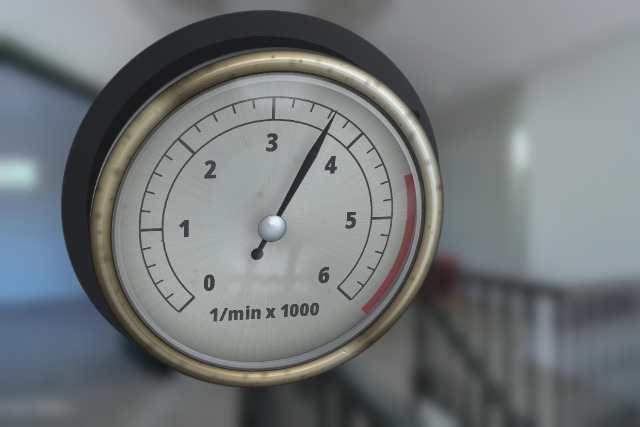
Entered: 3600 rpm
